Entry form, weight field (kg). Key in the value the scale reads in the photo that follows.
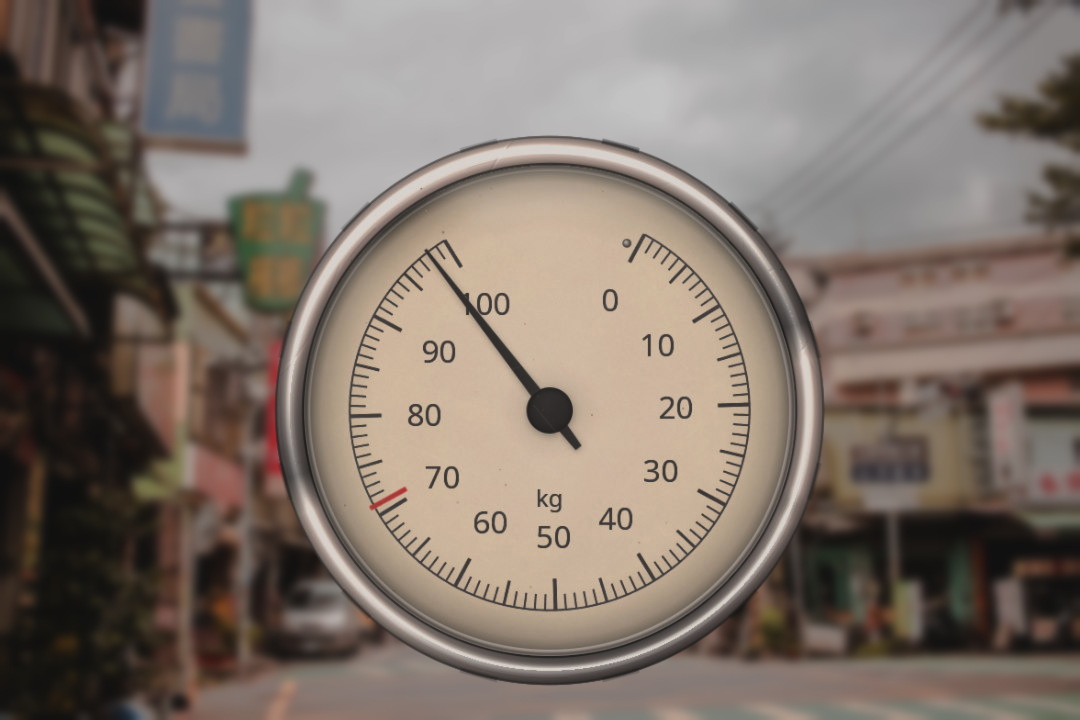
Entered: 98 kg
